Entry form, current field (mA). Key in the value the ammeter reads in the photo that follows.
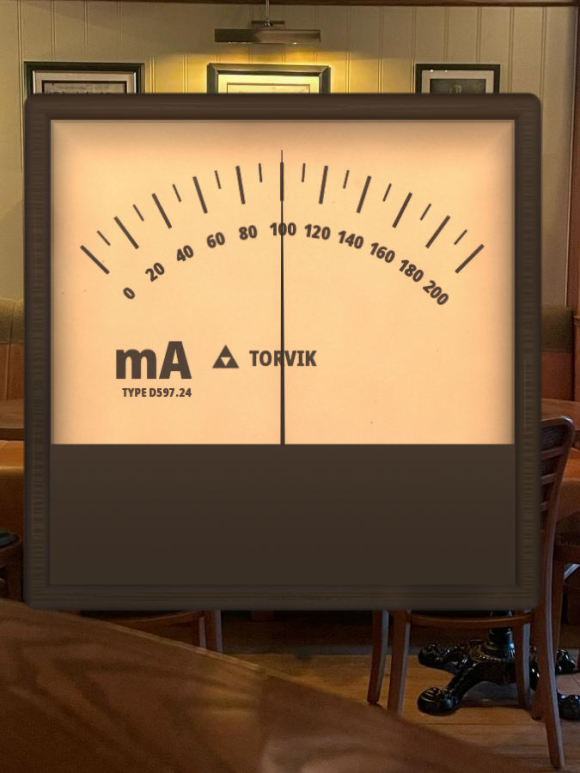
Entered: 100 mA
